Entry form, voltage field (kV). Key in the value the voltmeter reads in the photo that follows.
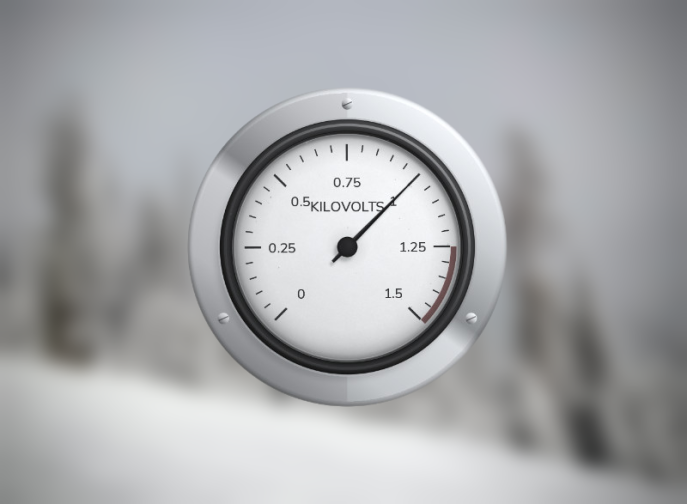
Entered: 1 kV
